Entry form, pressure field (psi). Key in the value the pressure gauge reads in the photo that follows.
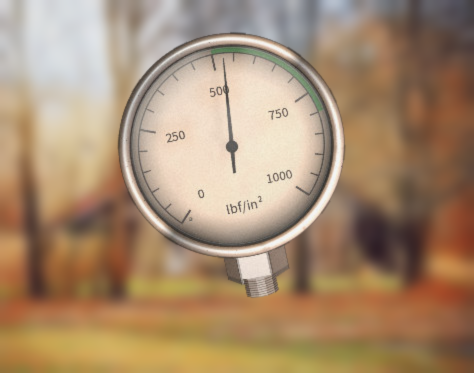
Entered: 525 psi
